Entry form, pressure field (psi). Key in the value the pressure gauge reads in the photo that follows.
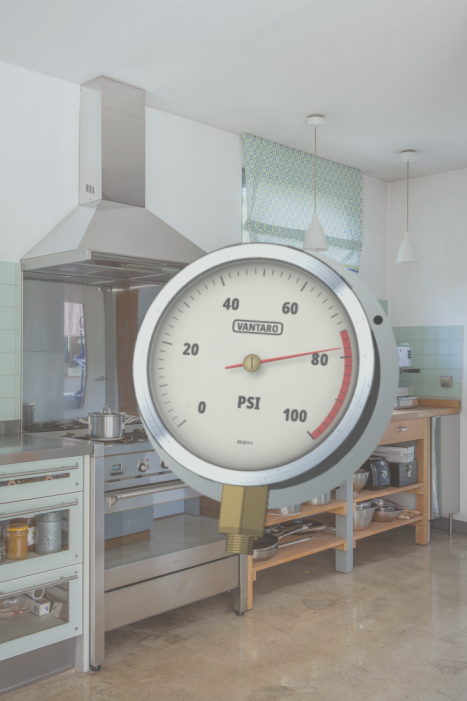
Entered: 78 psi
